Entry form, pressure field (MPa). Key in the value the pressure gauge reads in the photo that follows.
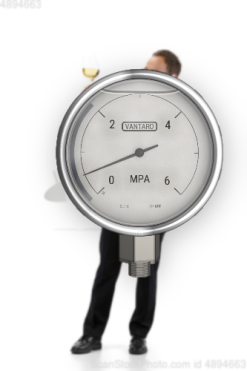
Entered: 0.5 MPa
